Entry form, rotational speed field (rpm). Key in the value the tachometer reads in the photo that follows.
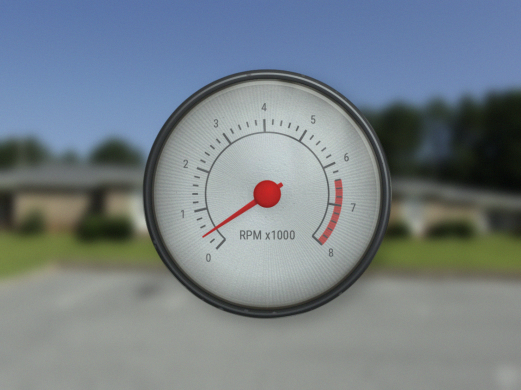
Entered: 400 rpm
